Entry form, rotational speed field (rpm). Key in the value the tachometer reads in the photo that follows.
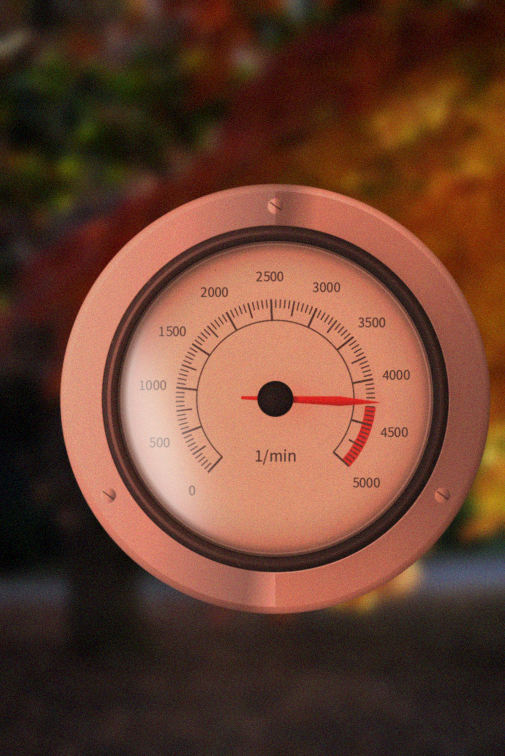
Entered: 4250 rpm
